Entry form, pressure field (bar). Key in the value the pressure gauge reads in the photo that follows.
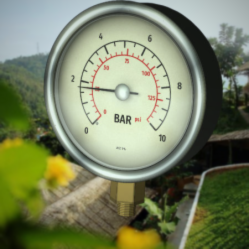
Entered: 1.75 bar
